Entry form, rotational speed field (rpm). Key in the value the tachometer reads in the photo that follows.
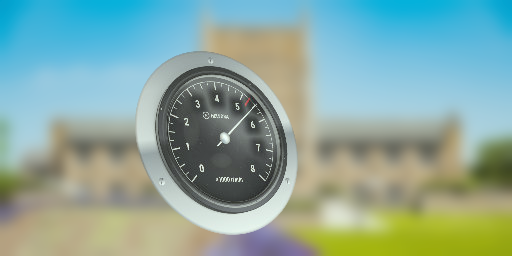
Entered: 5500 rpm
